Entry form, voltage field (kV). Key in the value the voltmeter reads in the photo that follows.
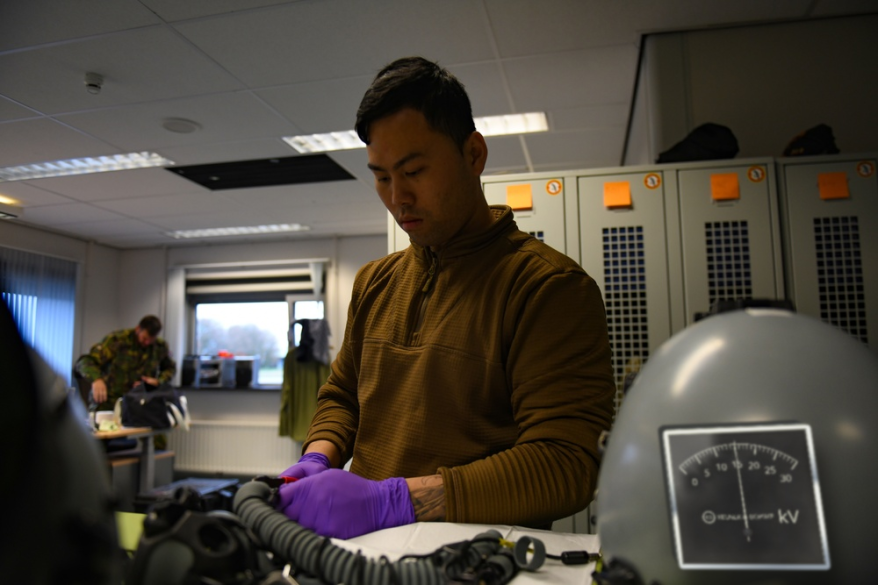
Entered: 15 kV
